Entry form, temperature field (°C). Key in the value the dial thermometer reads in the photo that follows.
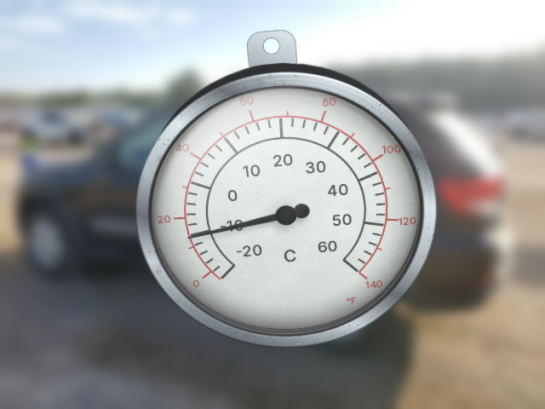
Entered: -10 °C
